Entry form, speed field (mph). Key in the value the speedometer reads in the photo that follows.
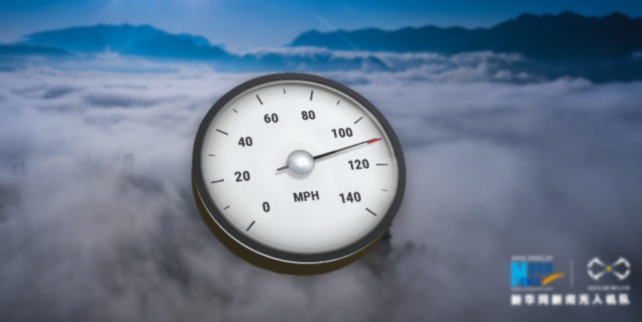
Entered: 110 mph
